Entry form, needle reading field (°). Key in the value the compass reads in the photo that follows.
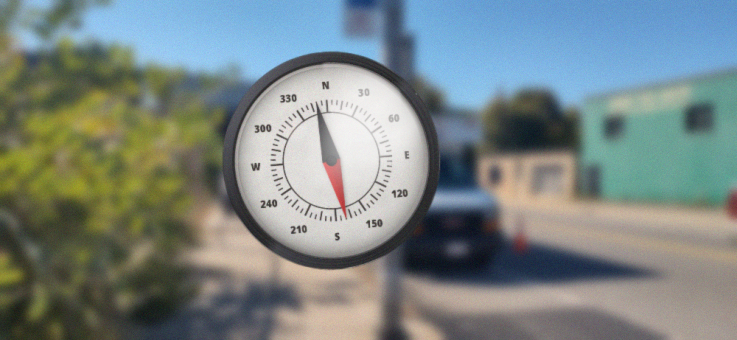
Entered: 170 °
